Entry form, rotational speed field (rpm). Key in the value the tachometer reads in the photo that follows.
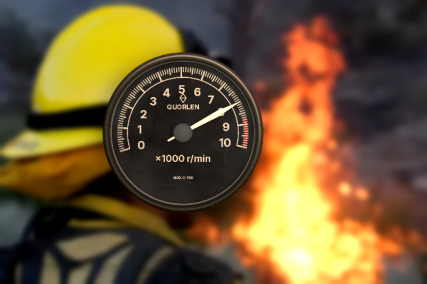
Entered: 8000 rpm
